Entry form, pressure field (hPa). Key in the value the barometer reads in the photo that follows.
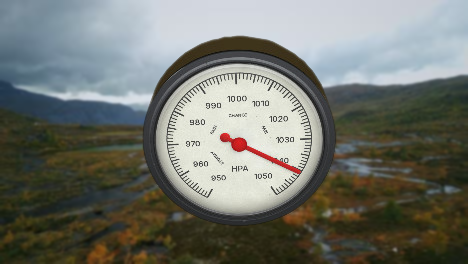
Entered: 1040 hPa
